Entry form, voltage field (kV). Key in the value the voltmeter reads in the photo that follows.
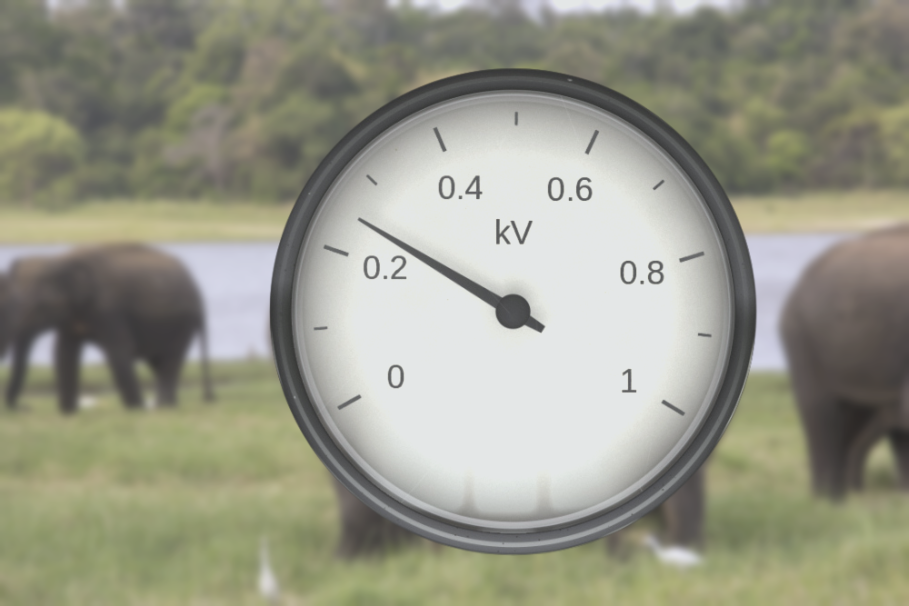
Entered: 0.25 kV
